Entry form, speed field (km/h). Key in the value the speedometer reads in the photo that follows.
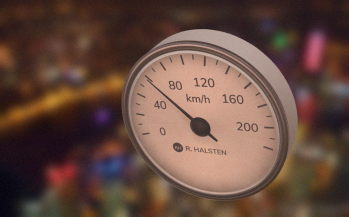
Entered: 60 km/h
